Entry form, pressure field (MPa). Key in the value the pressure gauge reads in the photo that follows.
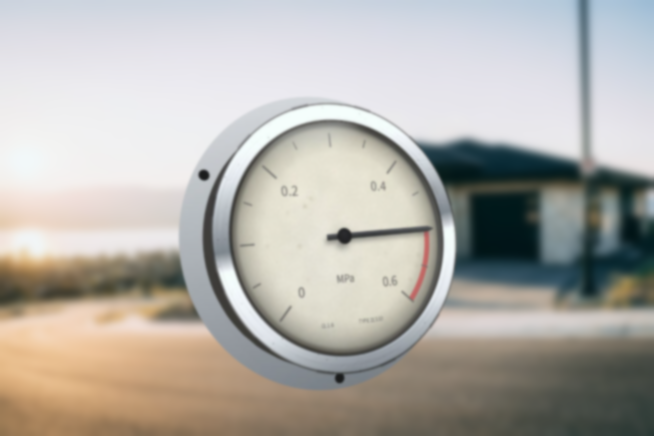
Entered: 0.5 MPa
